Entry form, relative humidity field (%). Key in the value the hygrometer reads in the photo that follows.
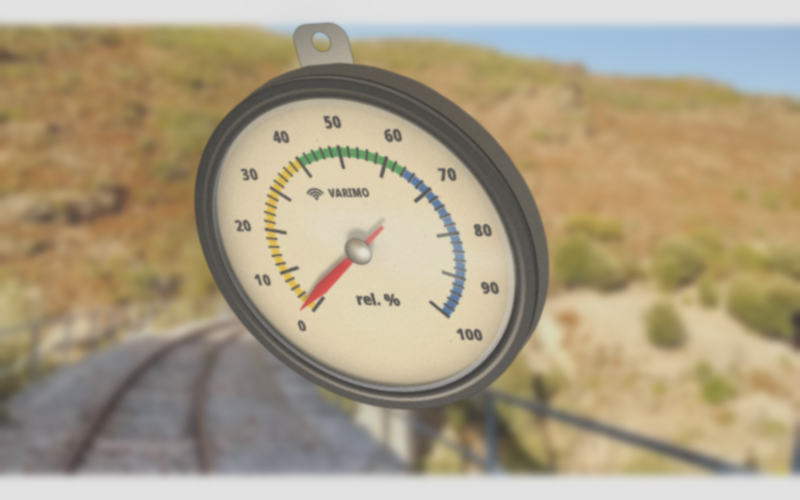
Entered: 2 %
